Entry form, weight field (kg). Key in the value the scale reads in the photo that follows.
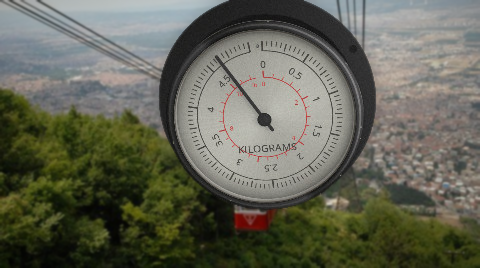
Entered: 4.65 kg
